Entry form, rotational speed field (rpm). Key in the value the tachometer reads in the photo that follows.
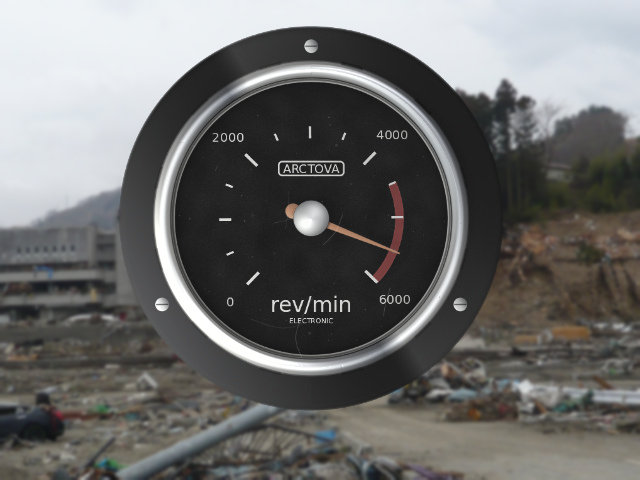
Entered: 5500 rpm
